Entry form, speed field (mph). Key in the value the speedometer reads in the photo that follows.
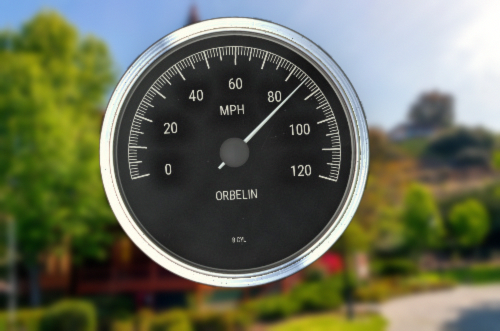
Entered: 85 mph
